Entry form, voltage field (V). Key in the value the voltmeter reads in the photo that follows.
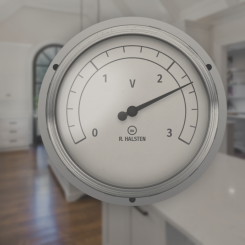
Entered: 2.3 V
